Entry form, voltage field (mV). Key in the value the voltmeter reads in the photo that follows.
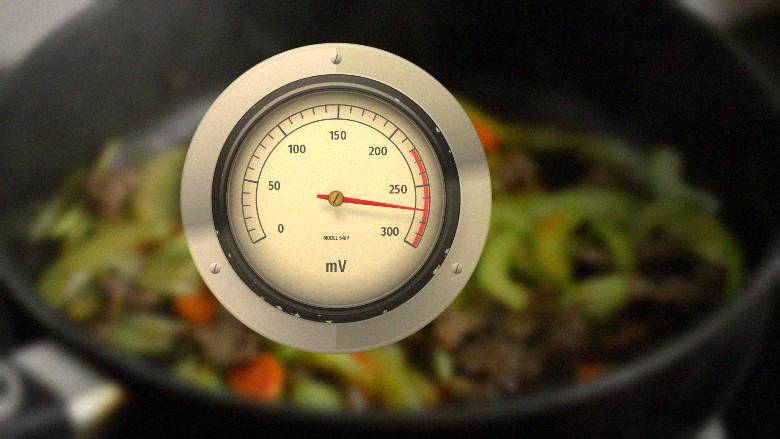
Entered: 270 mV
